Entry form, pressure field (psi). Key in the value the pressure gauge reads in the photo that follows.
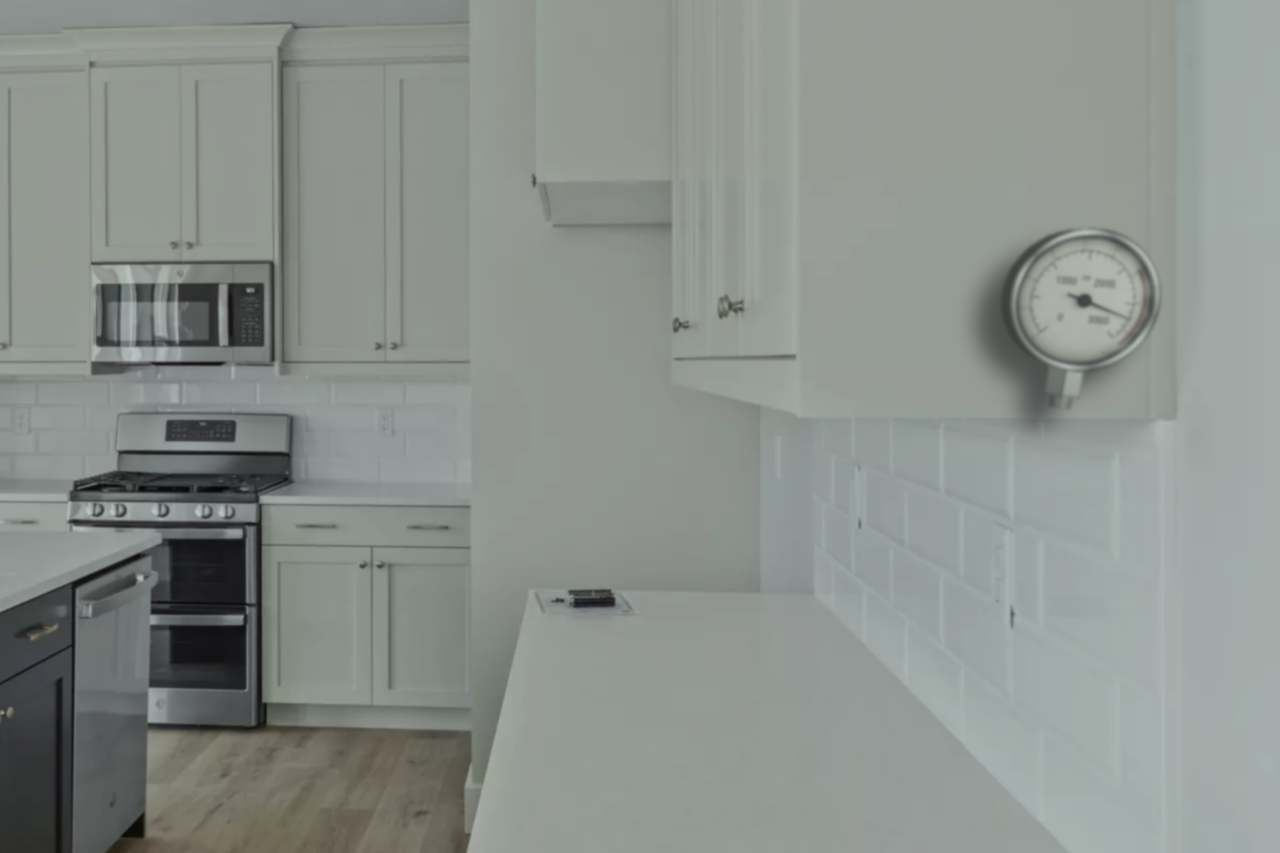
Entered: 2700 psi
